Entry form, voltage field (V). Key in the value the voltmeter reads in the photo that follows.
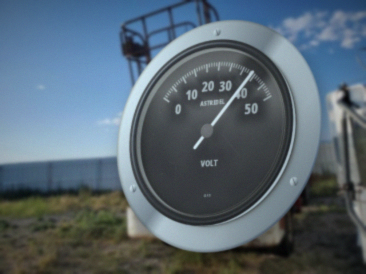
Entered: 40 V
